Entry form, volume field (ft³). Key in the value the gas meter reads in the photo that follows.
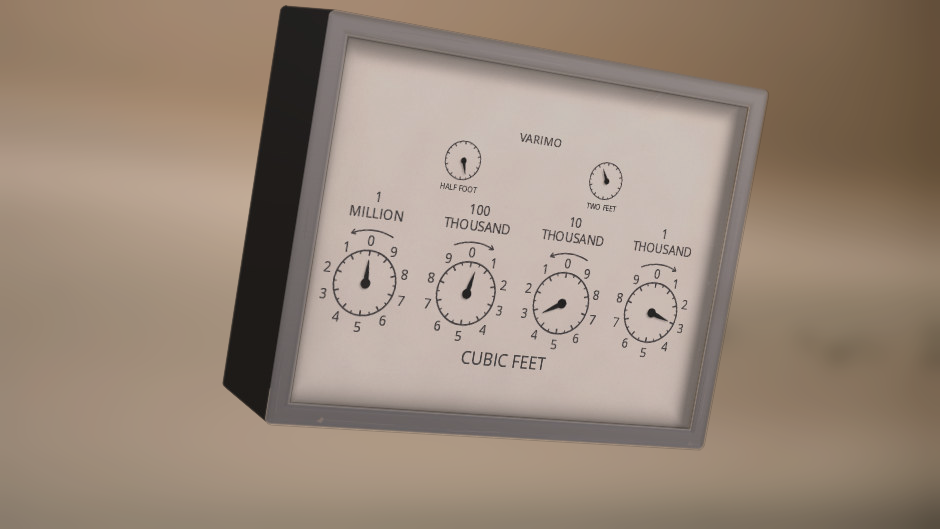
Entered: 3300 ft³
